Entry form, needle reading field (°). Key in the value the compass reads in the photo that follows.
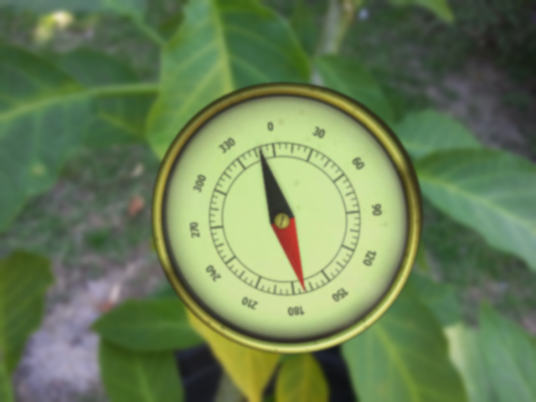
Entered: 170 °
